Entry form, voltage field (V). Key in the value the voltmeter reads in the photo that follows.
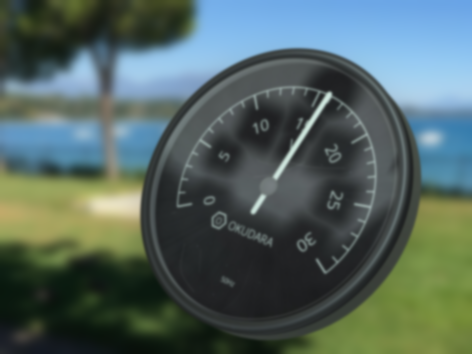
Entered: 16 V
